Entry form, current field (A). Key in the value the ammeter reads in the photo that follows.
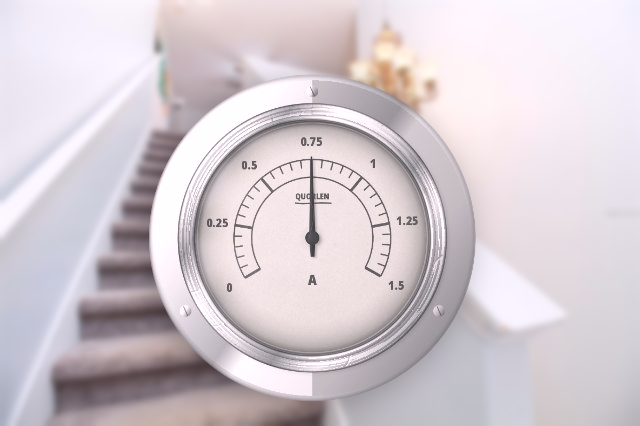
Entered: 0.75 A
